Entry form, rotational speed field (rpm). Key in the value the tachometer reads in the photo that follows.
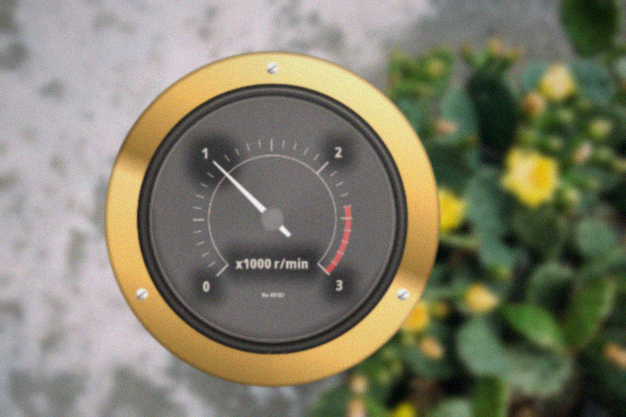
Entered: 1000 rpm
